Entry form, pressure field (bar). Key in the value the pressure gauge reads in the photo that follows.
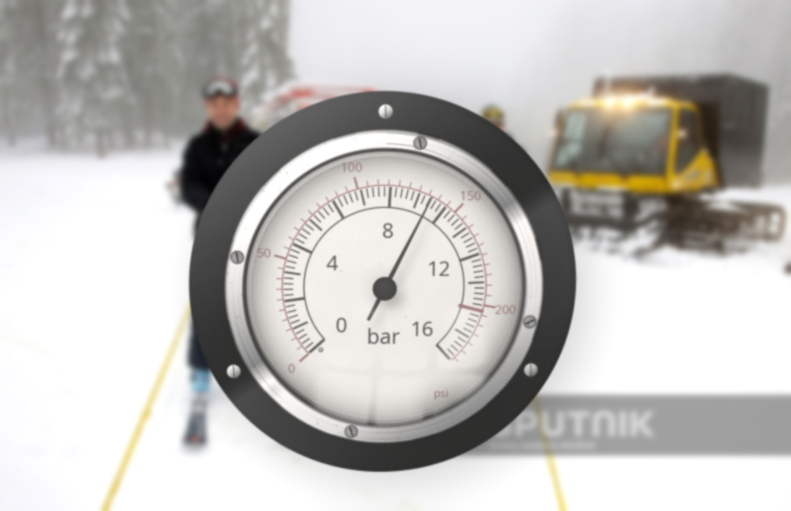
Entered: 9.4 bar
